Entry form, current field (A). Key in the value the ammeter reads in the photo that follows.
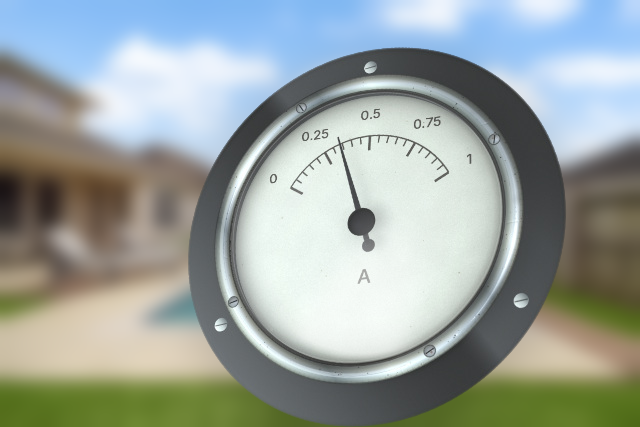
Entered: 0.35 A
